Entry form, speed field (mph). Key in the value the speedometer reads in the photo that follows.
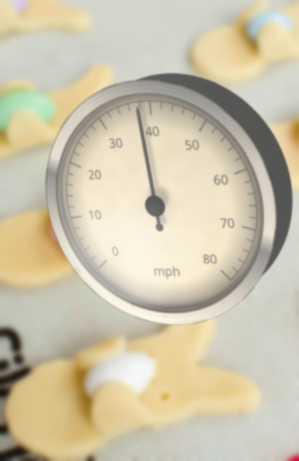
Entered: 38 mph
